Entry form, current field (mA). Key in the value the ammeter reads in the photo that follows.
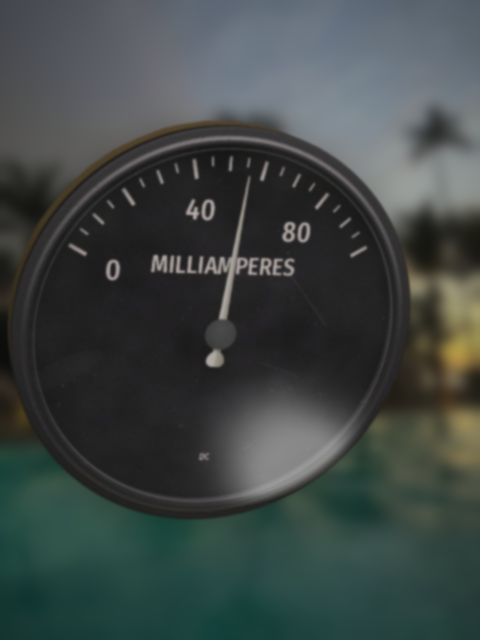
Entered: 55 mA
